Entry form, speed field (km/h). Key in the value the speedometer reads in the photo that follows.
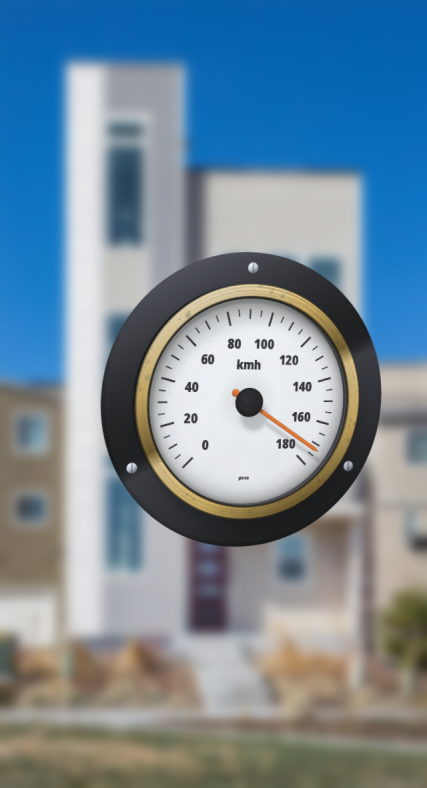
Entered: 172.5 km/h
